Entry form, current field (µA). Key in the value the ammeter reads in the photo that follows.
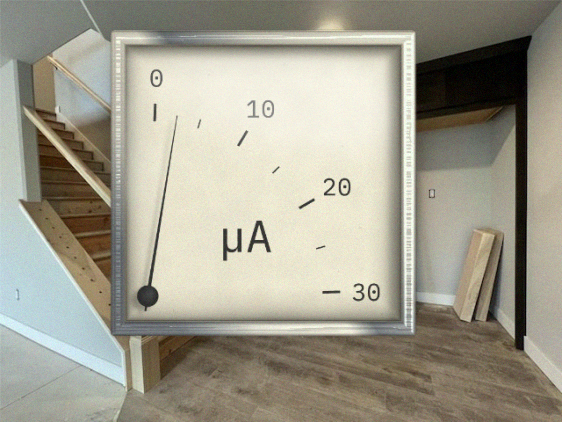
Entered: 2.5 µA
